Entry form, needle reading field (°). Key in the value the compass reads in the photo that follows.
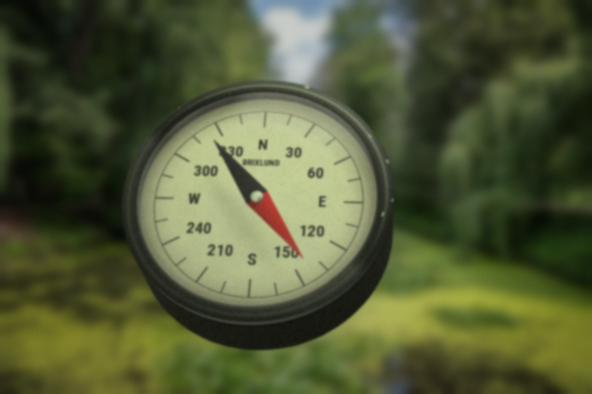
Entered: 142.5 °
